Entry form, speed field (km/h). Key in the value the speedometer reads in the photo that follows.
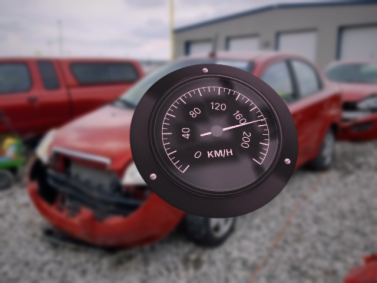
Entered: 175 km/h
